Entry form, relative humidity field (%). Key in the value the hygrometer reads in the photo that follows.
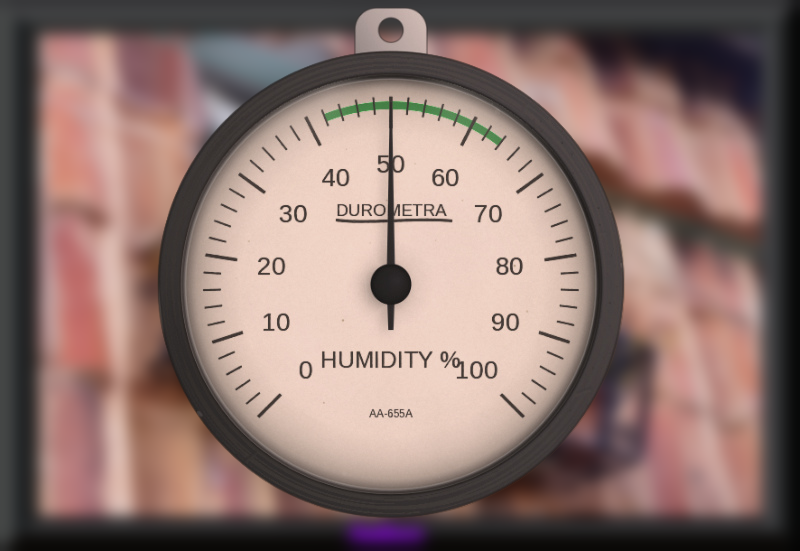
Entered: 50 %
